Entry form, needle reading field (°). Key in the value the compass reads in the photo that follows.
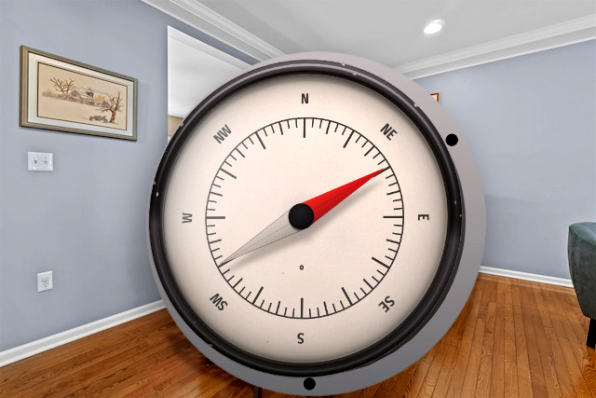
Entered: 60 °
